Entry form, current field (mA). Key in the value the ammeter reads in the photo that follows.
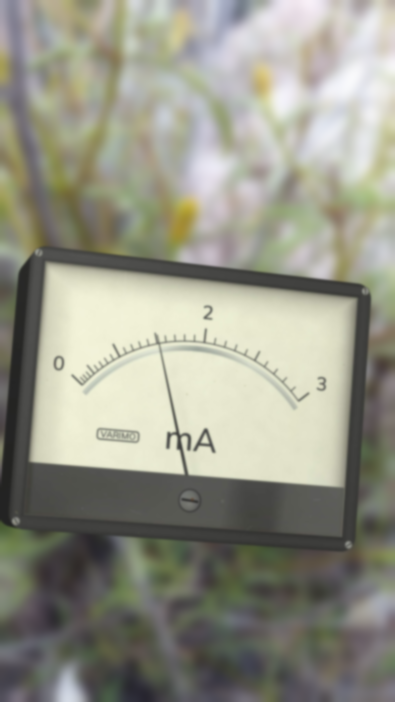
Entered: 1.5 mA
